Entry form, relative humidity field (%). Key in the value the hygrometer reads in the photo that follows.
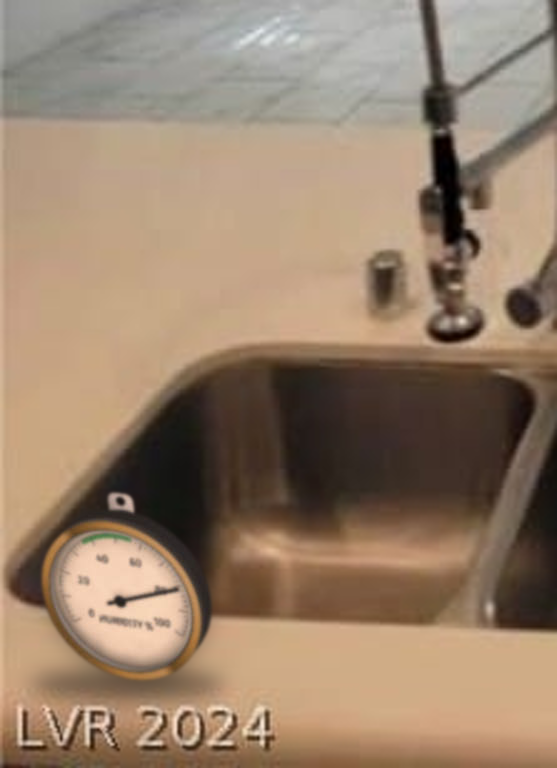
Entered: 80 %
